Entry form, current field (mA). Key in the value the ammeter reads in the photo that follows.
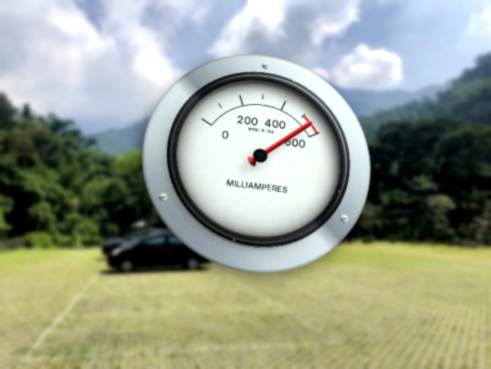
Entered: 550 mA
